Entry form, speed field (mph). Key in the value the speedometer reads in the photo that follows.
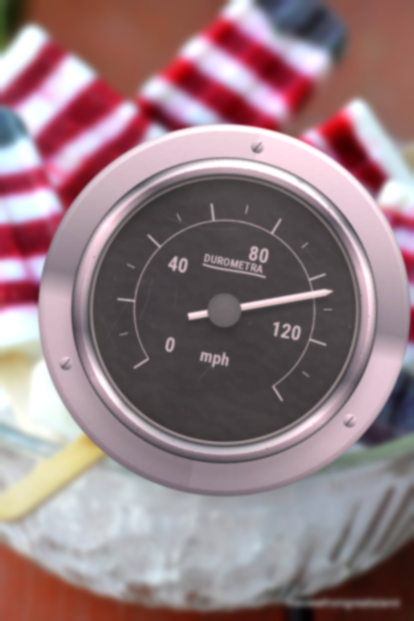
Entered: 105 mph
